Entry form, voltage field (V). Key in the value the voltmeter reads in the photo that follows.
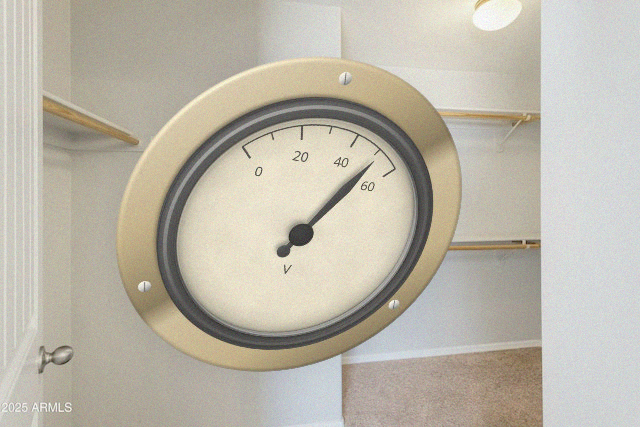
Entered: 50 V
